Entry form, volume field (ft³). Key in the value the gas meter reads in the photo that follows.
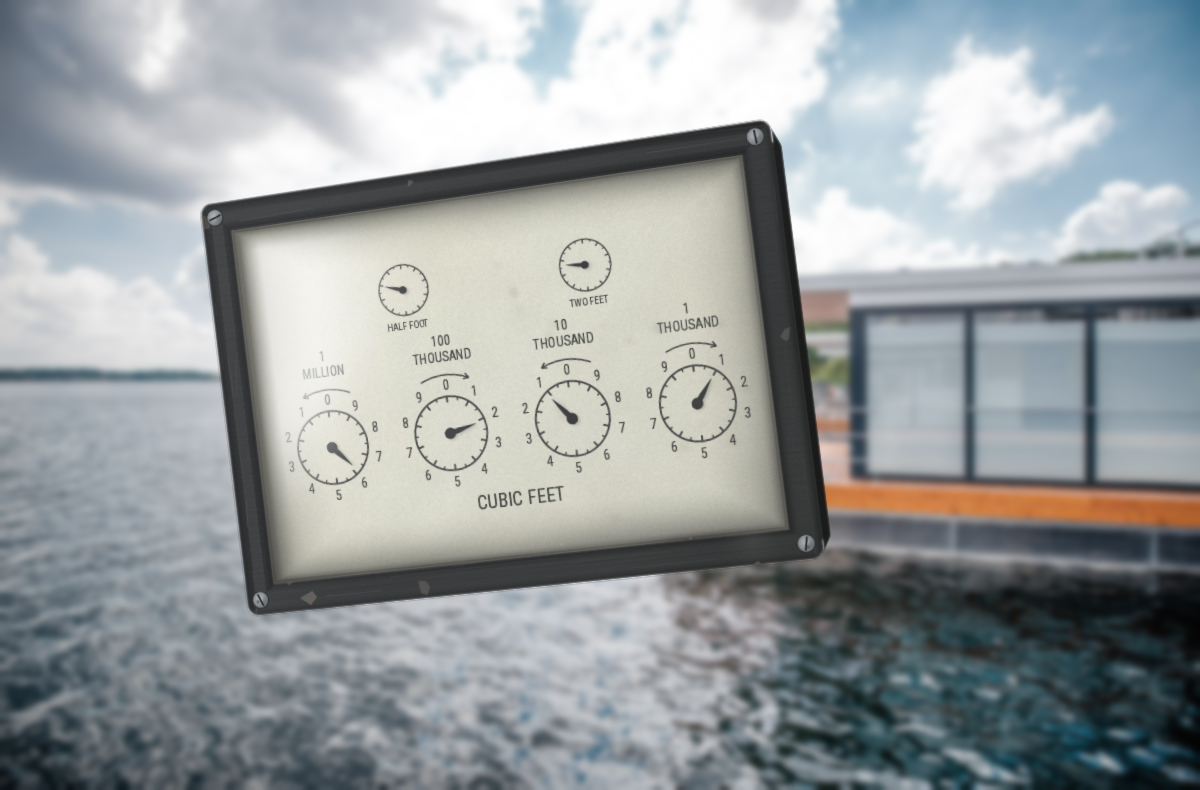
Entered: 621100 ft³
